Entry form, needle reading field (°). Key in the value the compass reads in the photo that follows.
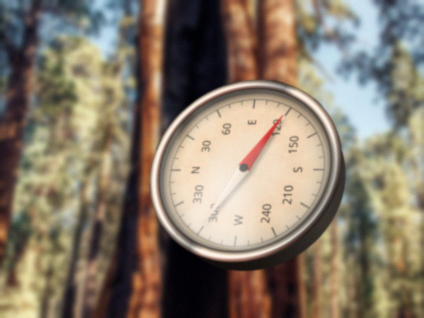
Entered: 120 °
